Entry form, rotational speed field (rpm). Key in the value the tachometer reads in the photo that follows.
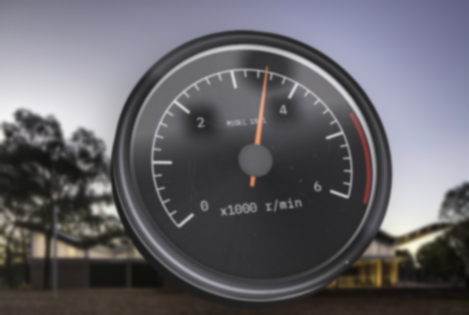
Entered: 3500 rpm
